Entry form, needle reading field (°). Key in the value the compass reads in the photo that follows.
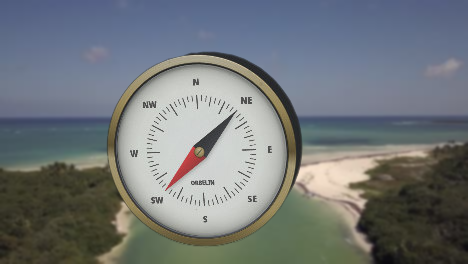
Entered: 225 °
